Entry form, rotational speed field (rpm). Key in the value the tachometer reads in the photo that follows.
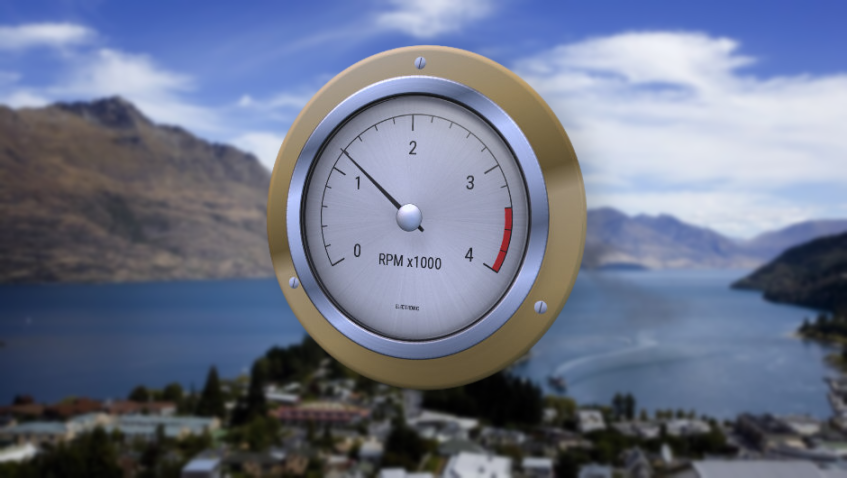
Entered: 1200 rpm
